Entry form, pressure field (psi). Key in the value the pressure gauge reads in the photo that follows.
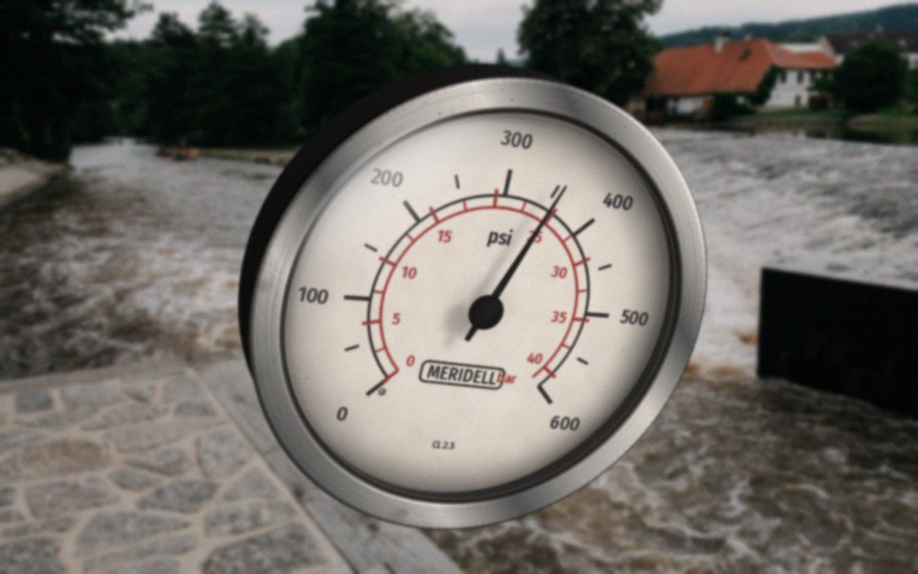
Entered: 350 psi
